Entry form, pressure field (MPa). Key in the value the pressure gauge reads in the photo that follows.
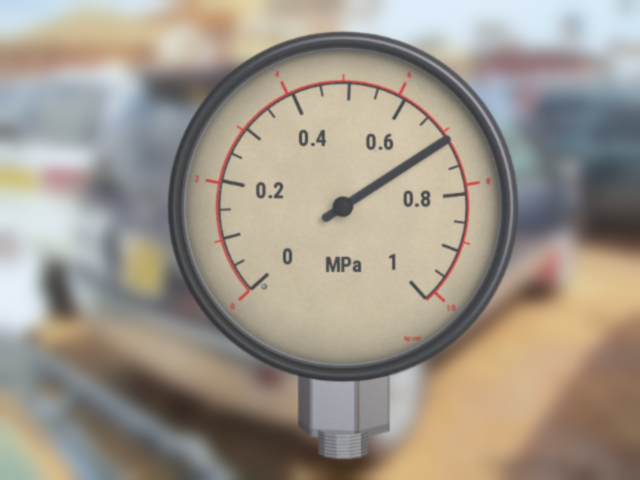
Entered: 0.7 MPa
